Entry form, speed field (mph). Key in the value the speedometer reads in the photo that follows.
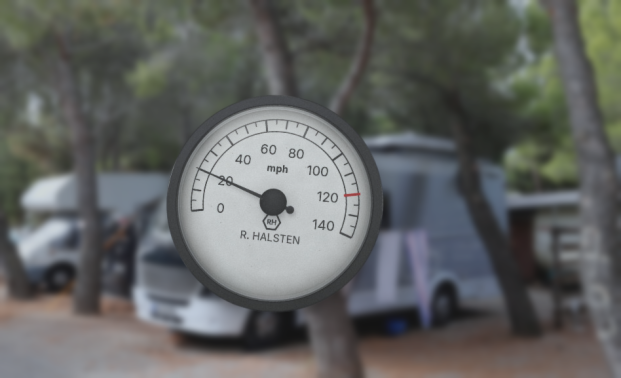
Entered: 20 mph
